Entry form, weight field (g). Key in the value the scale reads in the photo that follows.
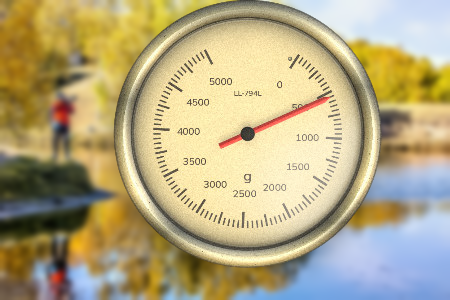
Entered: 550 g
